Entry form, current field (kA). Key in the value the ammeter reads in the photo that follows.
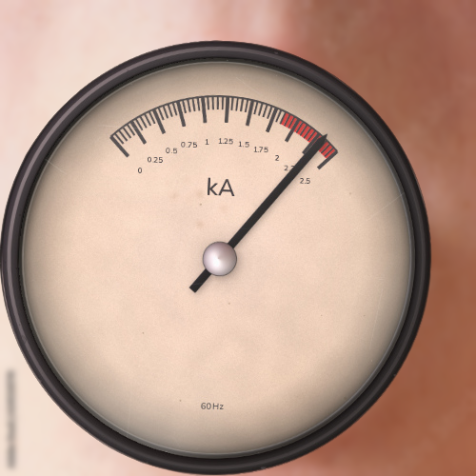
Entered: 2.3 kA
